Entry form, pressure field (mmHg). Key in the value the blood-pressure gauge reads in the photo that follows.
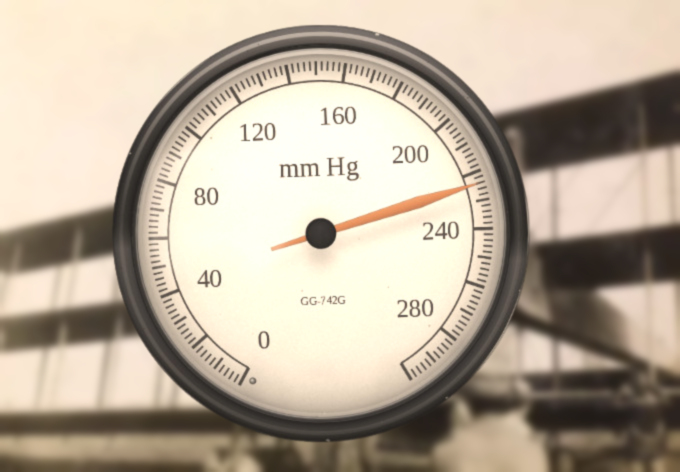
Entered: 224 mmHg
